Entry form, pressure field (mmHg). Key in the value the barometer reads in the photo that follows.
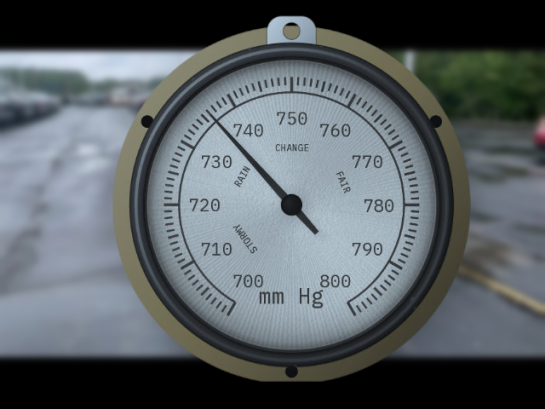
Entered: 736 mmHg
